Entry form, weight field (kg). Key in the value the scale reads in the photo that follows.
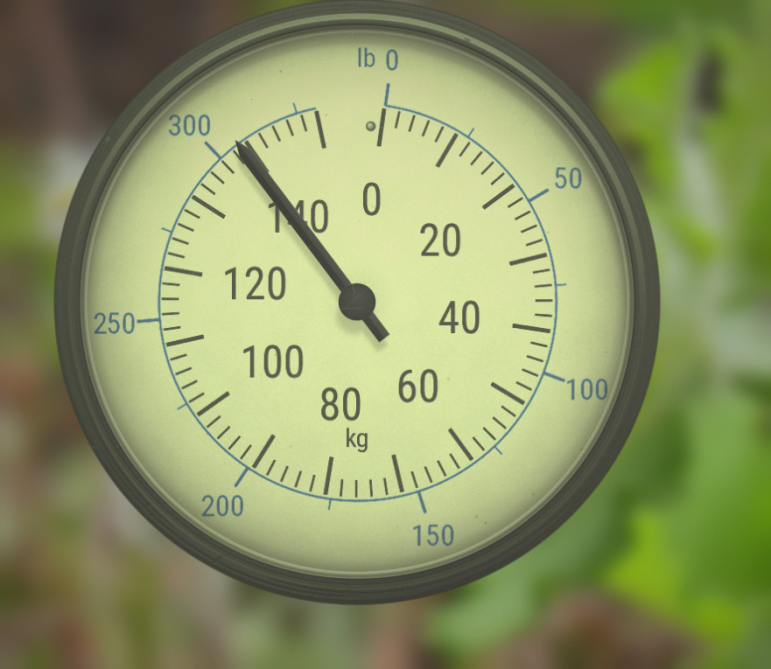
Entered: 139 kg
